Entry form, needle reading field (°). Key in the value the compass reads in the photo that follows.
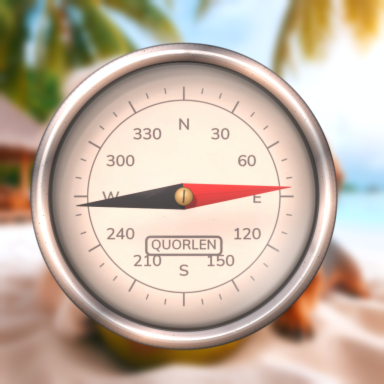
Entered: 85 °
